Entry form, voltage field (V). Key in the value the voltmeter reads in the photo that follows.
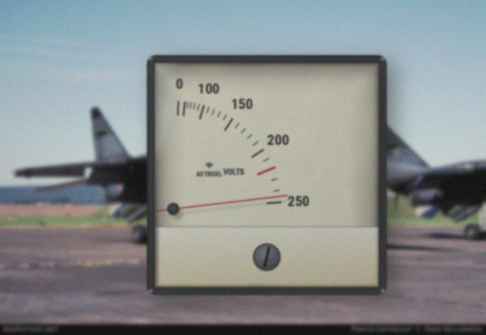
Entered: 245 V
